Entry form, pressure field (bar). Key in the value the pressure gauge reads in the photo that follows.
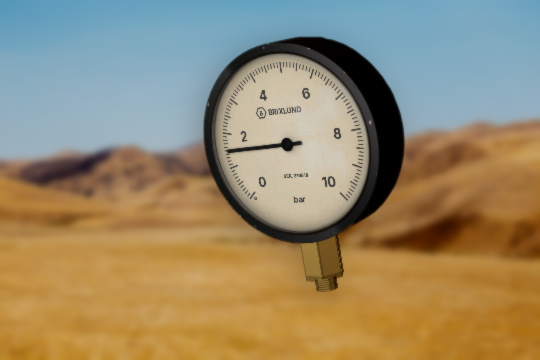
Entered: 1.5 bar
